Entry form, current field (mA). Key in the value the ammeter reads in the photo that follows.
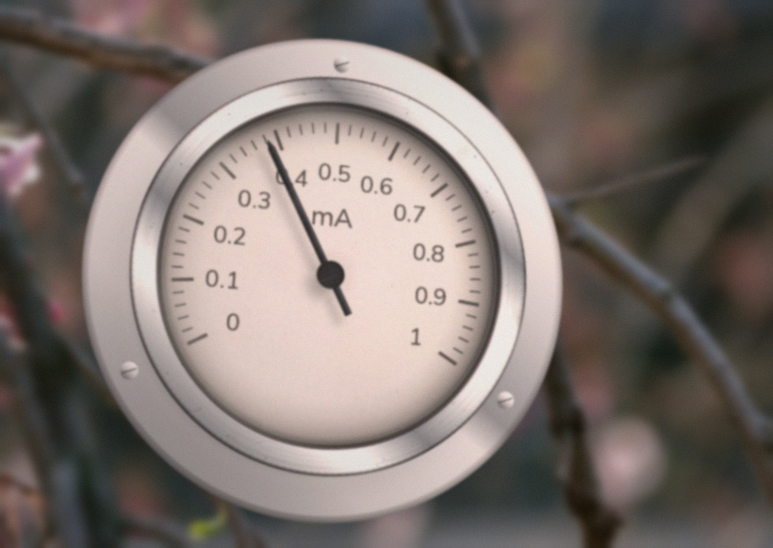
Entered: 0.38 mA
